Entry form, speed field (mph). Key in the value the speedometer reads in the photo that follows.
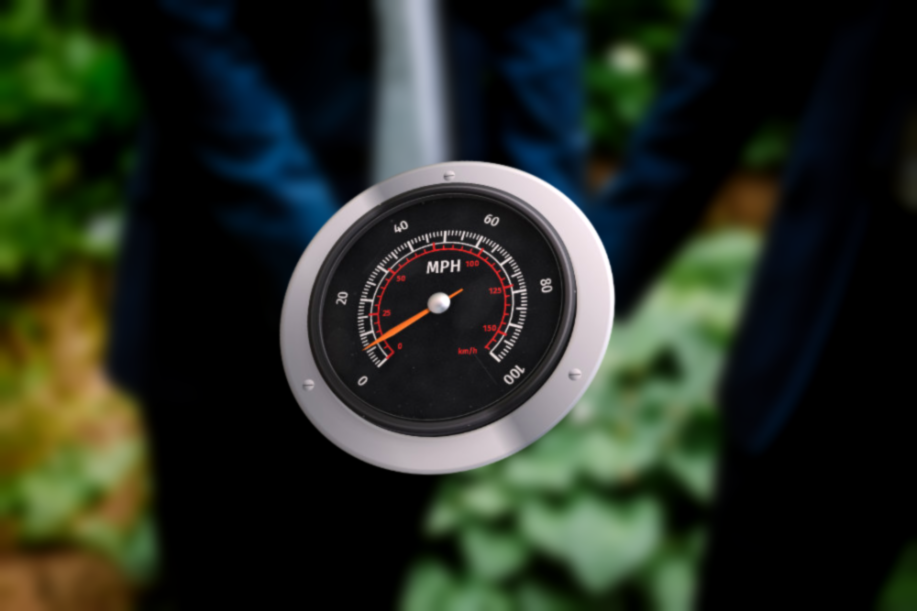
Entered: 5 mph
